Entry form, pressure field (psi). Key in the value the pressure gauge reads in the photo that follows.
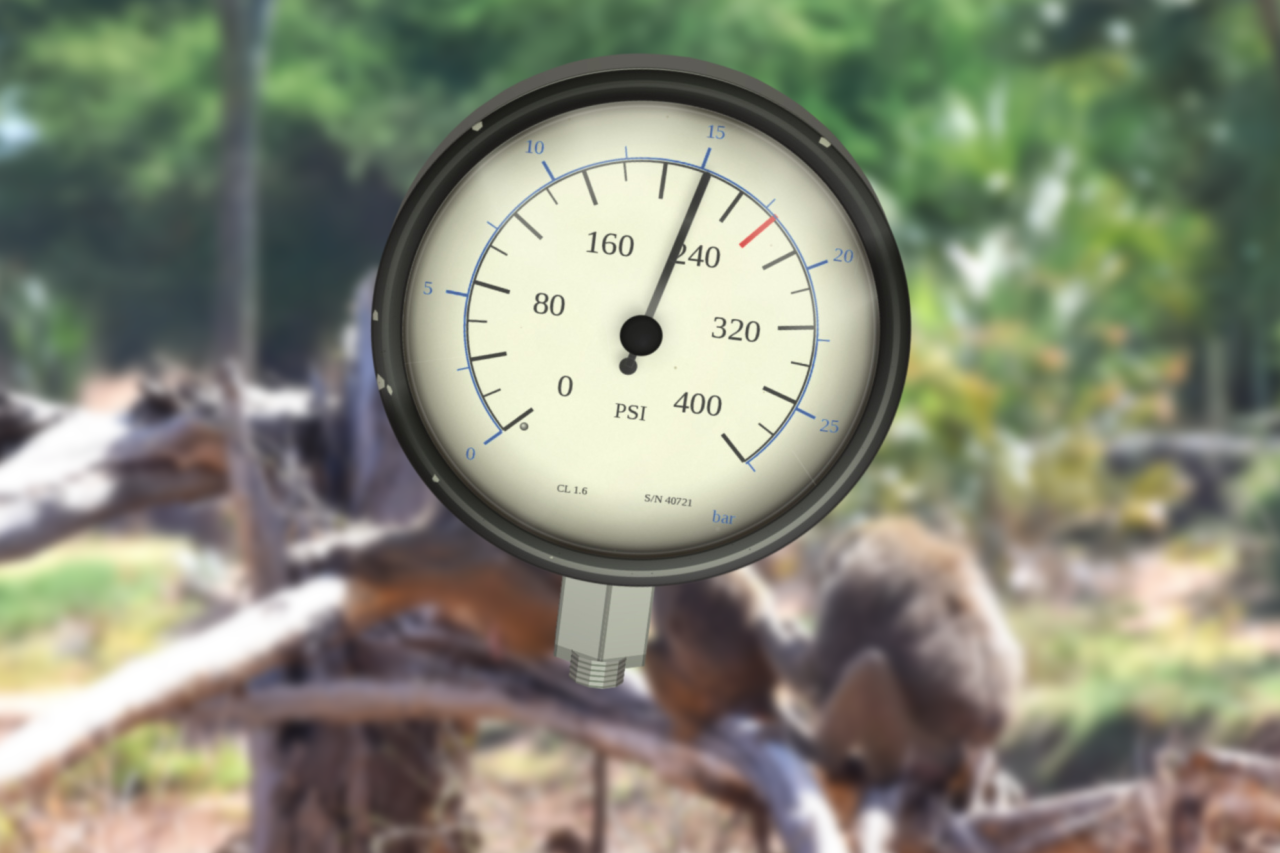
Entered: 220 psi
